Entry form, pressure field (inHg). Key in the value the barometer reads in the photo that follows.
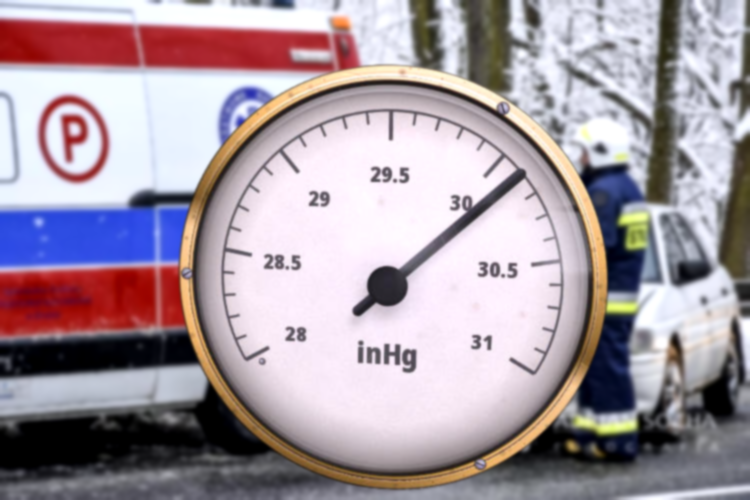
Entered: 30.1 inHg
